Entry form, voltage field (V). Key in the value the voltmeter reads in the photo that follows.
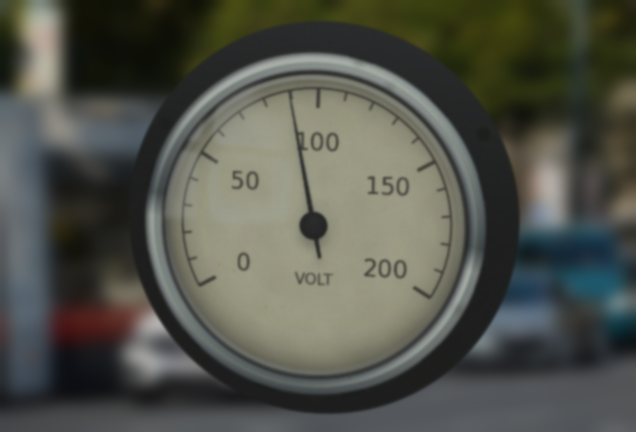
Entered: 90 V
